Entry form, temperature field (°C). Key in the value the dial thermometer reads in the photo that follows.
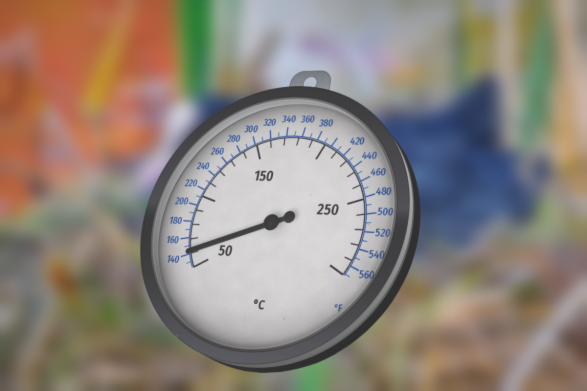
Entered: 60 °C
